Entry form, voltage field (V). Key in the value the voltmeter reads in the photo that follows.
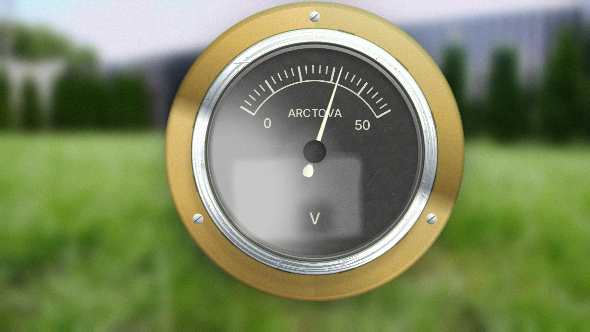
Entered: 32 V
